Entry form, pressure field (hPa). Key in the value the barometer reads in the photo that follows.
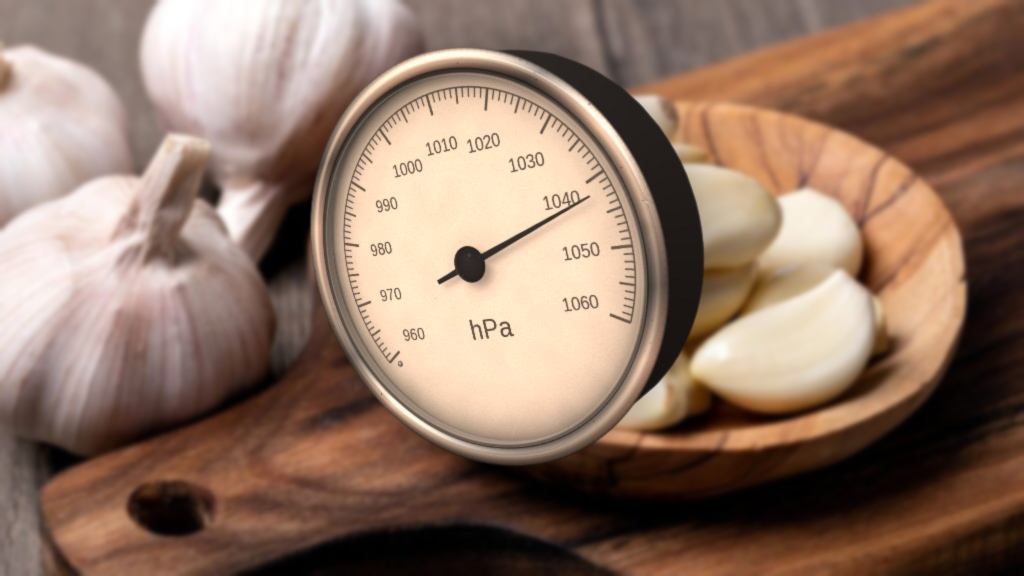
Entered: 1042 hPa
